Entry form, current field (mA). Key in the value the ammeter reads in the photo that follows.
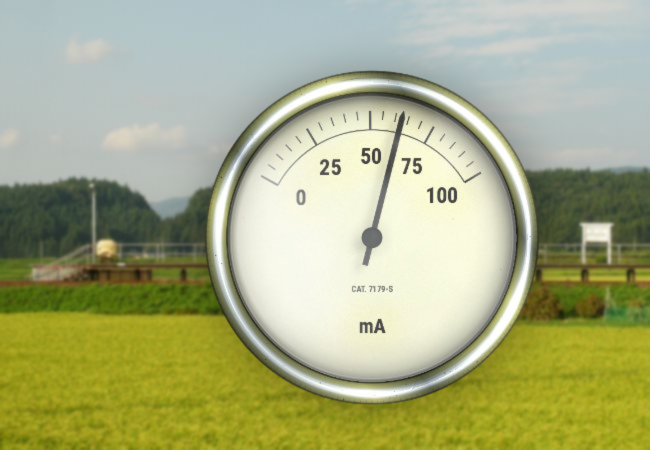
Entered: 62.5 mA
